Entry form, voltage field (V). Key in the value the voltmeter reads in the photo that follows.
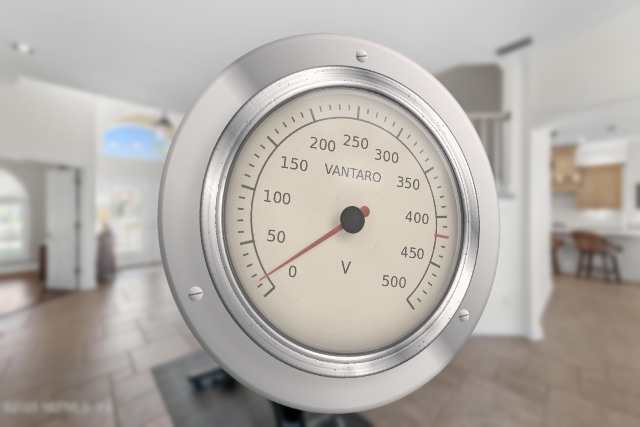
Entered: 15 V
